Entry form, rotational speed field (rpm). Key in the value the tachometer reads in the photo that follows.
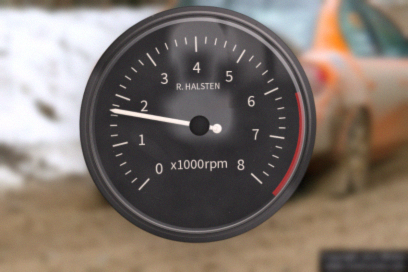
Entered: 1700 rpm
